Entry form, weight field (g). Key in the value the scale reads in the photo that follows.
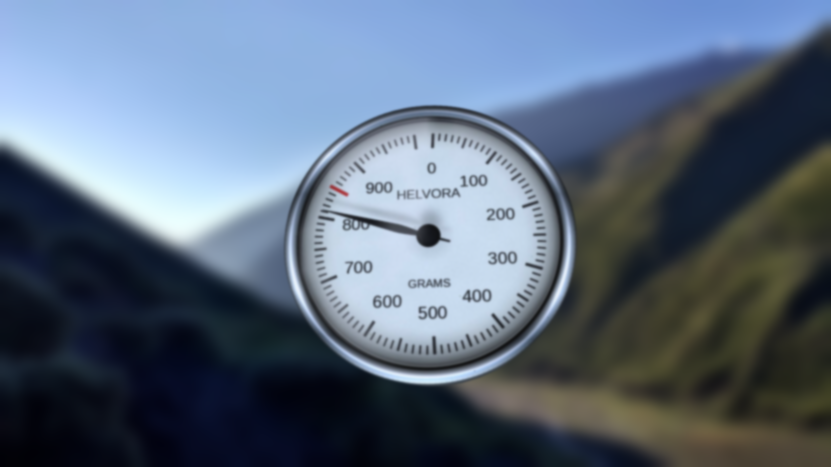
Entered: 810 g
